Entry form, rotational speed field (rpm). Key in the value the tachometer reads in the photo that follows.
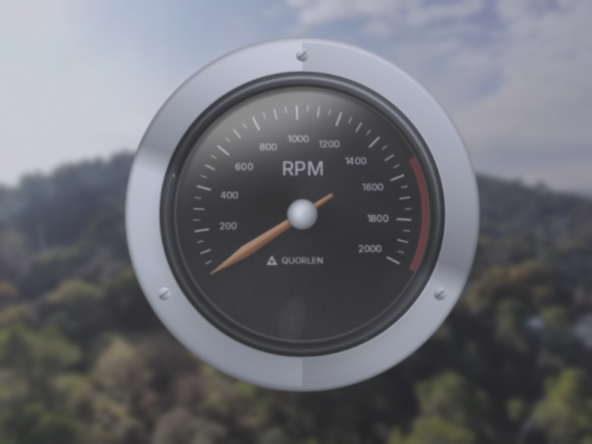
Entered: 0 rpm
